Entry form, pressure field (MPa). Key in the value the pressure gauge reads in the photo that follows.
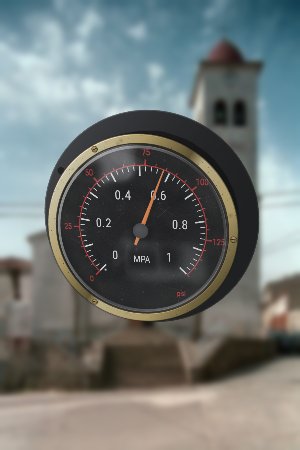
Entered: 0.58 MPa
